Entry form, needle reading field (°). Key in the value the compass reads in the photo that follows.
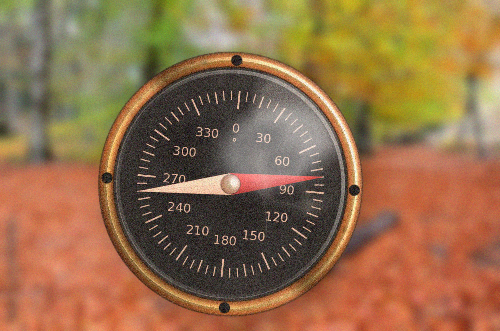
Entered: 80 °
